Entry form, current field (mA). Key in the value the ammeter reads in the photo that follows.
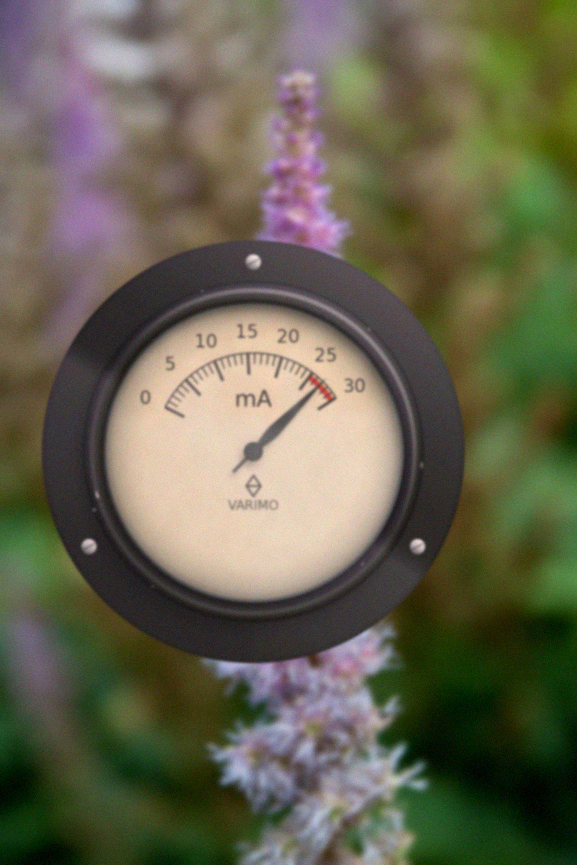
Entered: 27 mA
